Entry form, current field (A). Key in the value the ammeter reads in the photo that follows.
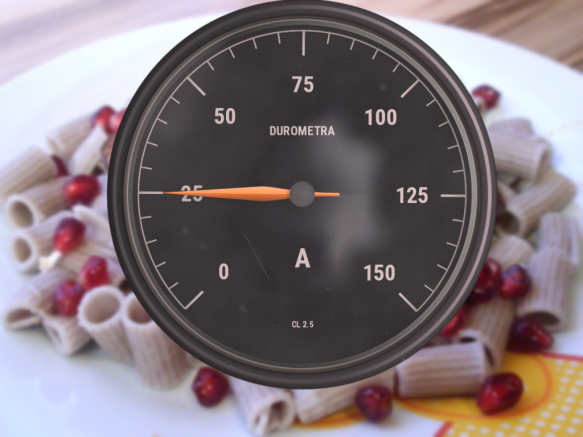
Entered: 25 A
